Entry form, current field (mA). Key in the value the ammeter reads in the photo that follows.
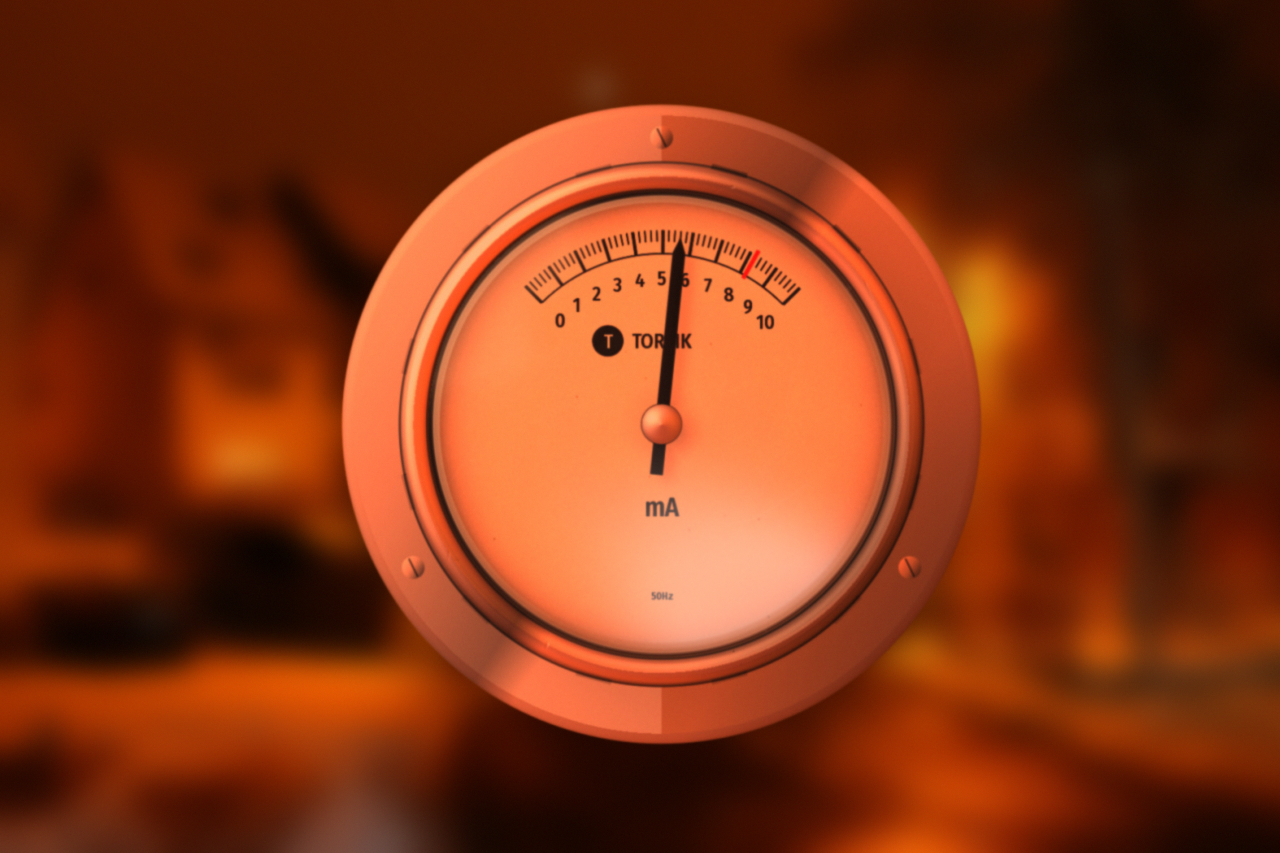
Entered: 5.6 mA
